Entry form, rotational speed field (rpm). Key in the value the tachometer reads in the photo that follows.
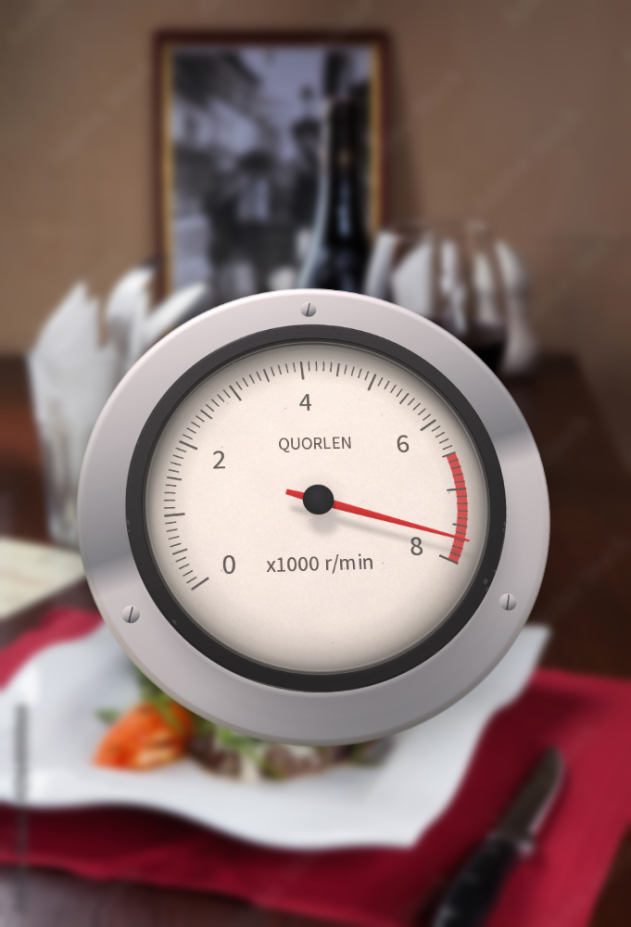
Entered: 7700 rpm
